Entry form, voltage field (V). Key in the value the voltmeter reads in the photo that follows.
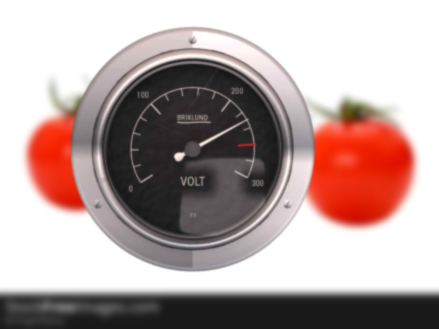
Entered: 230 V
